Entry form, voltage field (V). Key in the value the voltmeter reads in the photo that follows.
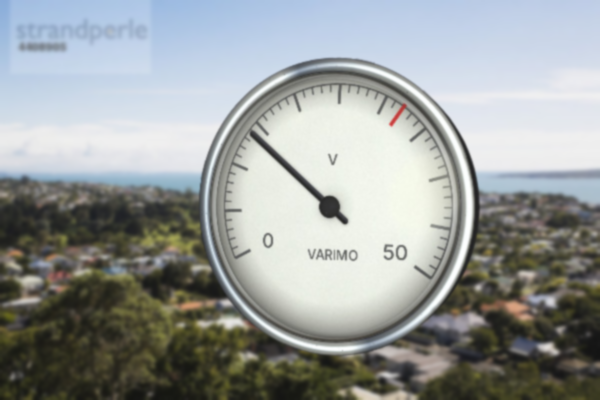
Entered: 14 V
